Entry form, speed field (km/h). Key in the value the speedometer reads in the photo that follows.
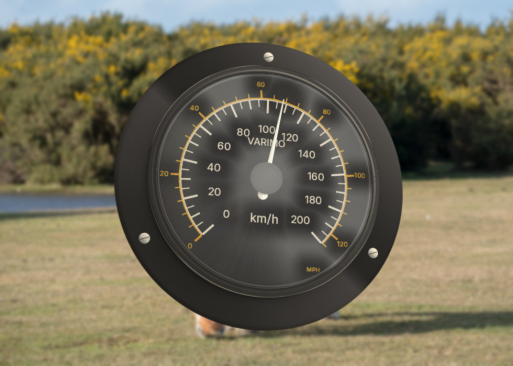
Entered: 107.5 km/h
